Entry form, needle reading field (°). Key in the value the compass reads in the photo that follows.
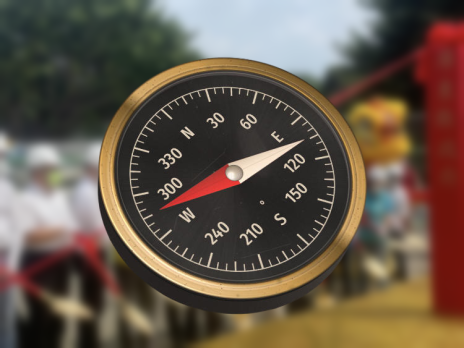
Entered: 285 °
